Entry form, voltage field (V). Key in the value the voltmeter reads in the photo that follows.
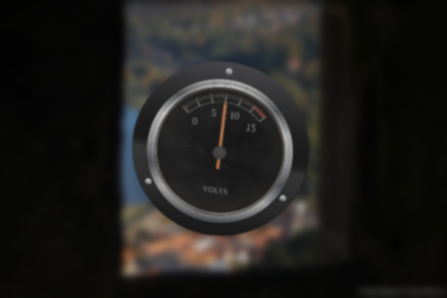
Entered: 7.5 V
